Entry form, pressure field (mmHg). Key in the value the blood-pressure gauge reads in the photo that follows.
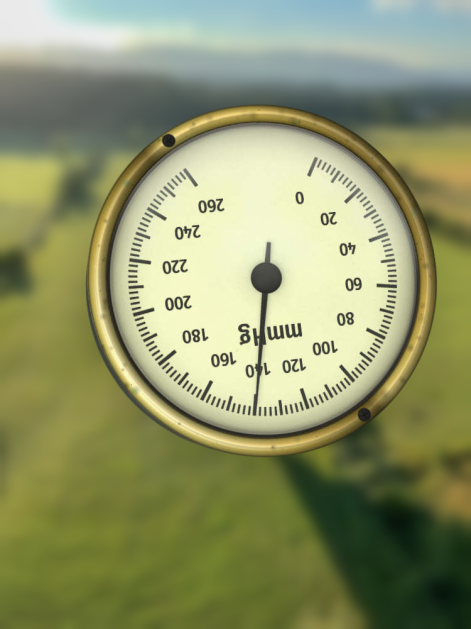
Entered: 140 mmHg
